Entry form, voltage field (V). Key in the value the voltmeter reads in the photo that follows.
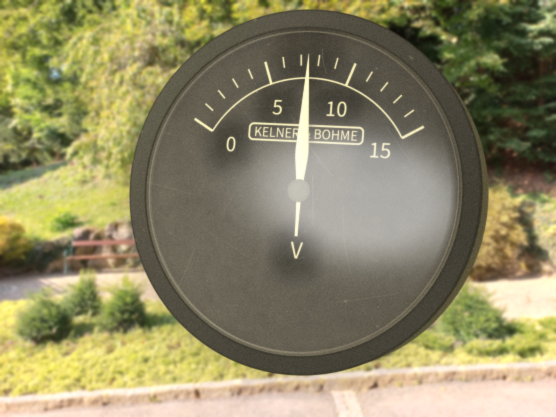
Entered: 7.5 V
